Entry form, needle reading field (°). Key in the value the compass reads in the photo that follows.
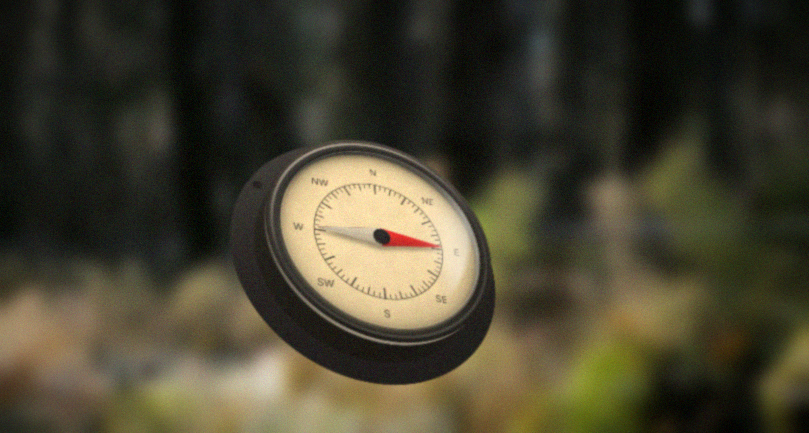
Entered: 90 °
